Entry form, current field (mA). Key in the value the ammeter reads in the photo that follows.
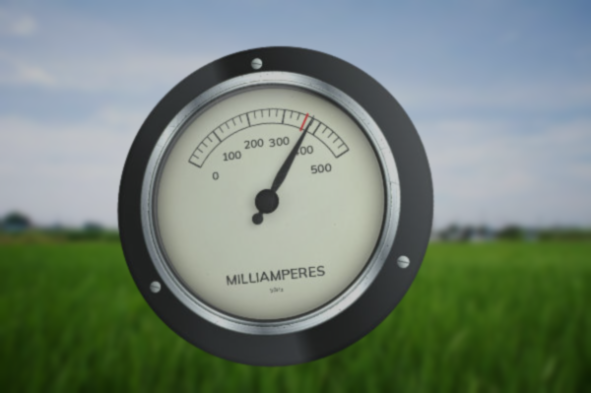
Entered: 380 mA
